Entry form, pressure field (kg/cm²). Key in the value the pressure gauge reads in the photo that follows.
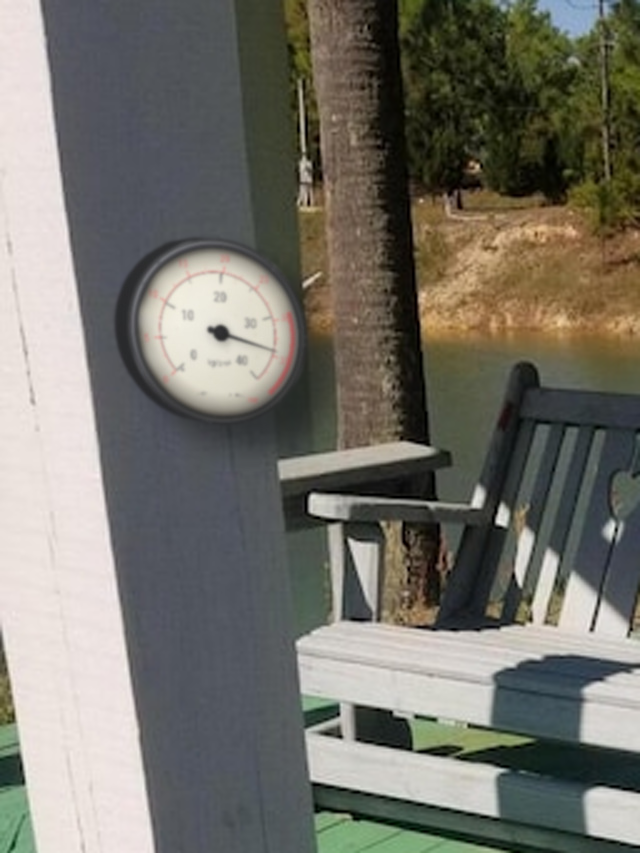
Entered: 35 kg/cm²
